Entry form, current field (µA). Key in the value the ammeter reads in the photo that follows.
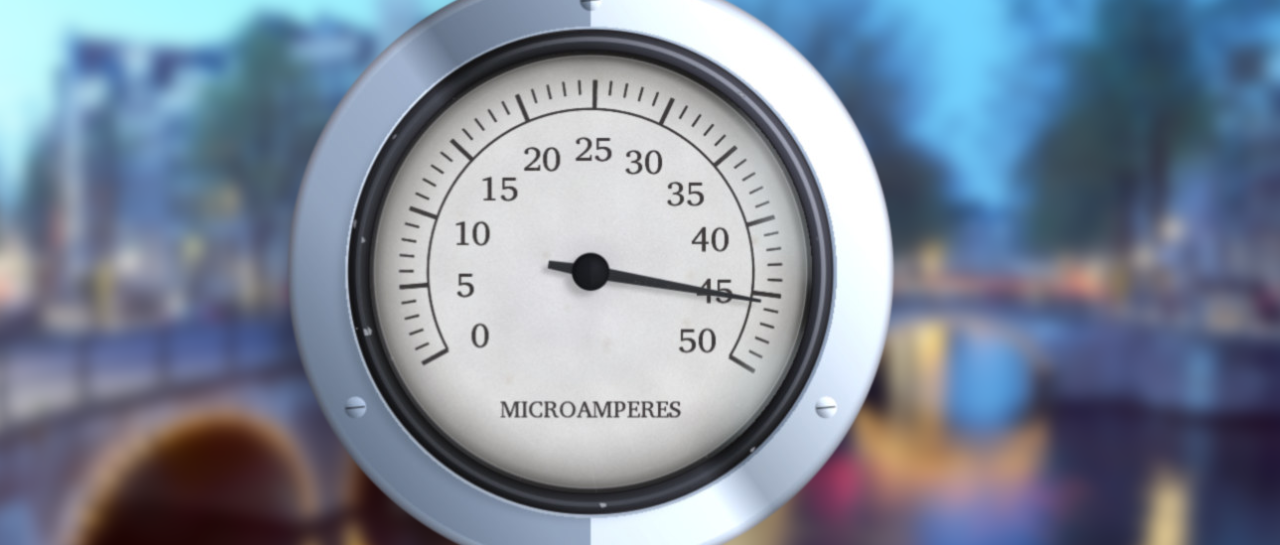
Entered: 45.5 µA
